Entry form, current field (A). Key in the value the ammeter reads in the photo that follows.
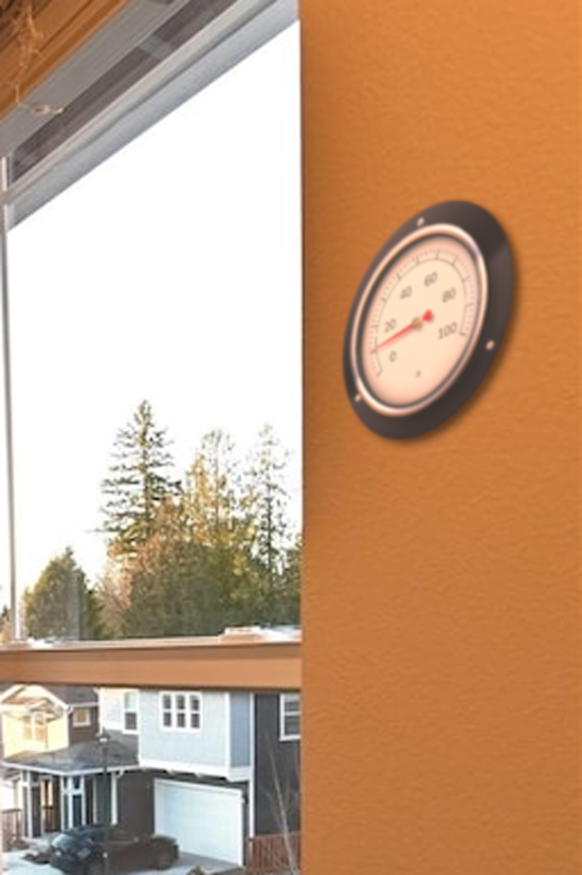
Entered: 10 A
